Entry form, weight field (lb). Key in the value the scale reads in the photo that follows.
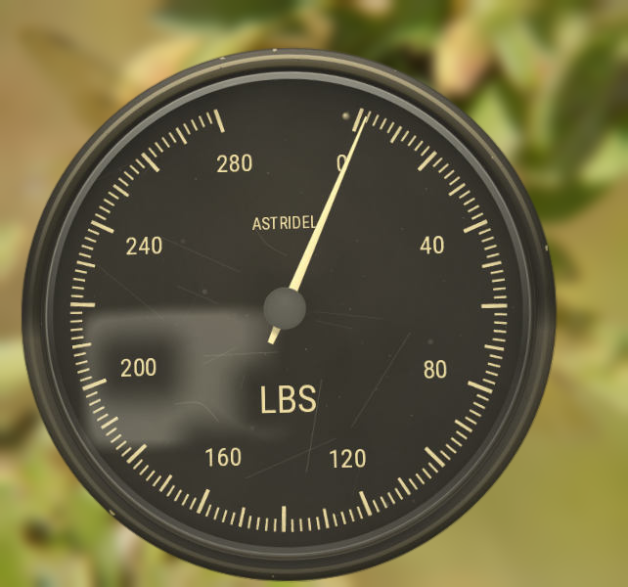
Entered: 2 lb
